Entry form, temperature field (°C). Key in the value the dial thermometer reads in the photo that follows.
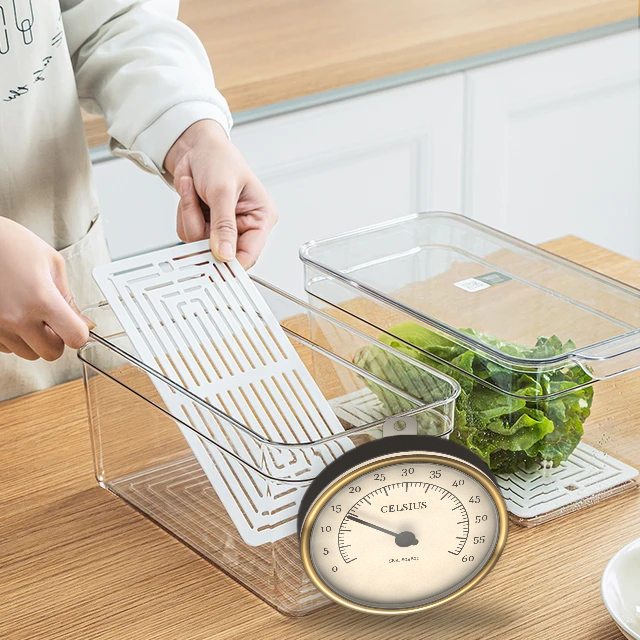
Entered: 15 °C
